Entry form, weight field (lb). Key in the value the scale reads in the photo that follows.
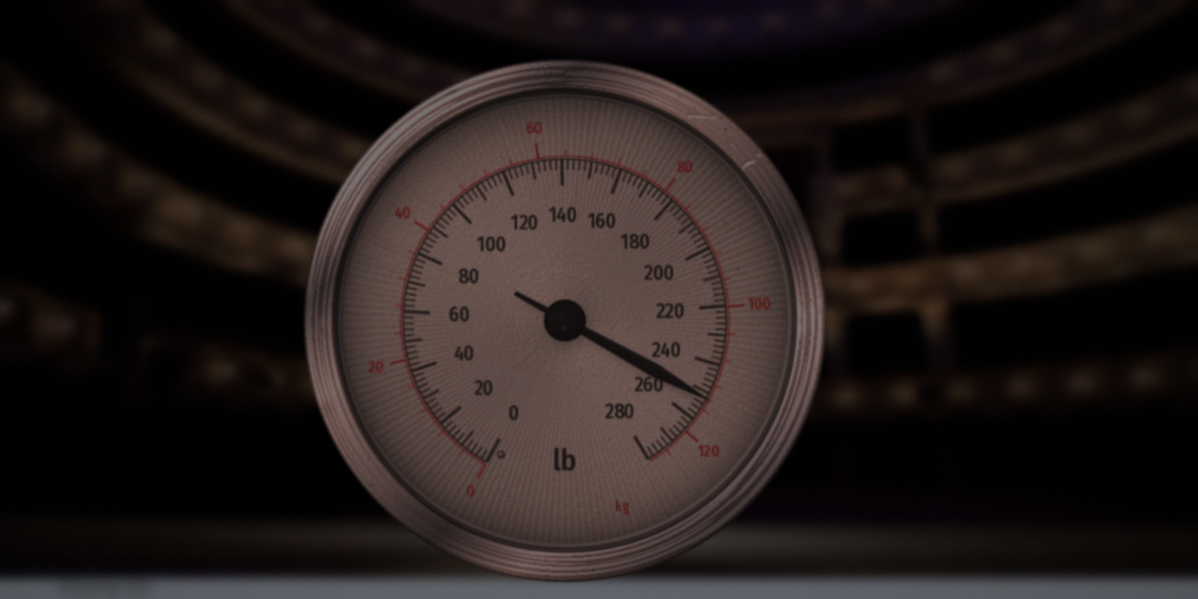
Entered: 252 lb
